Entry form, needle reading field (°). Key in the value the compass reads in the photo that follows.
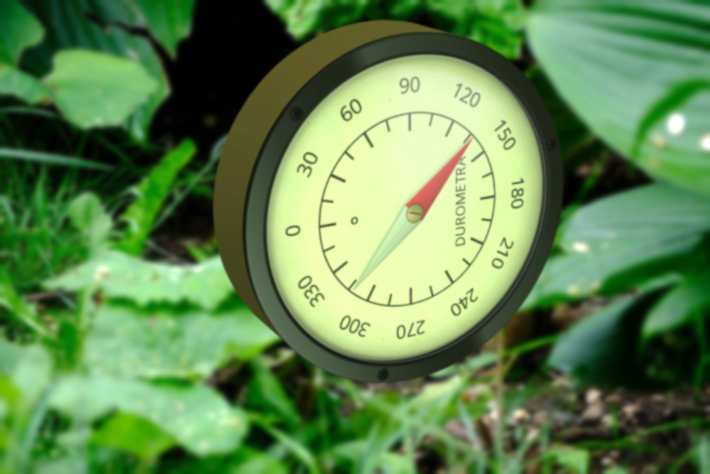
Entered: 135 °
